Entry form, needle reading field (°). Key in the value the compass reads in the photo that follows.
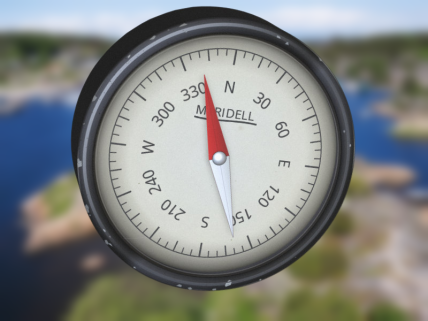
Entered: 340 °
